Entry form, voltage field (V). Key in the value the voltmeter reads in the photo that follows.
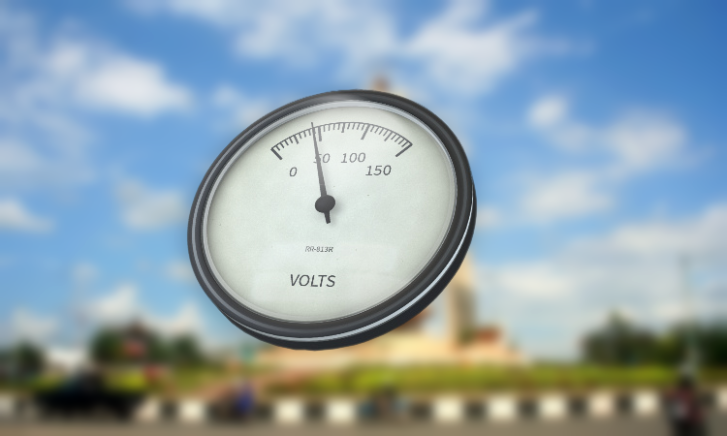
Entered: 45 V
